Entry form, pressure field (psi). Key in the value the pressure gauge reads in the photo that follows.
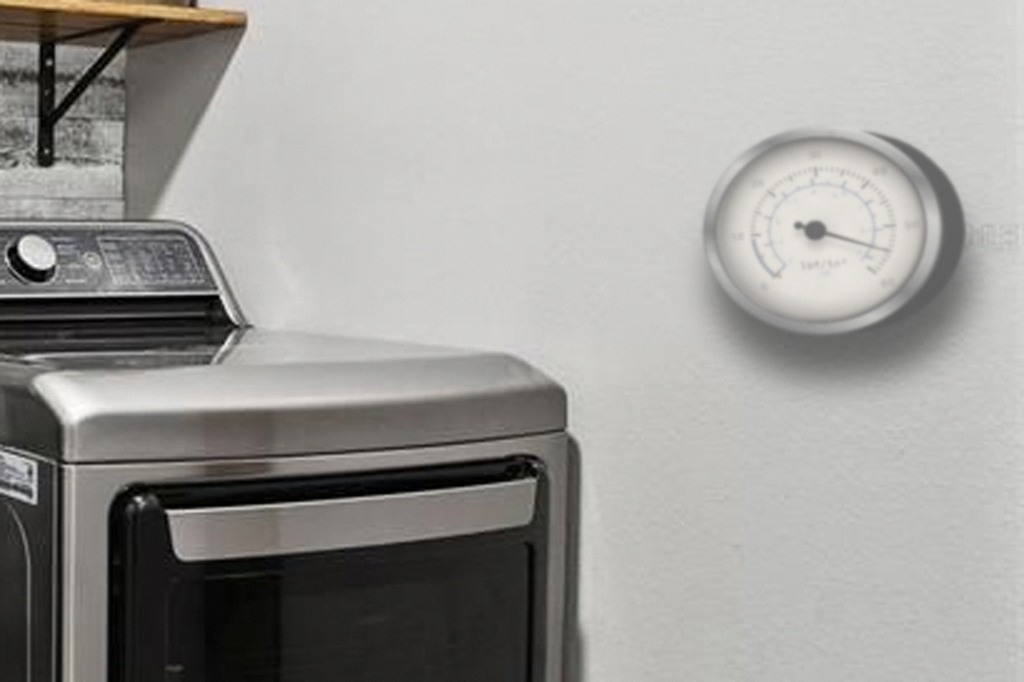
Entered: 55 psi
